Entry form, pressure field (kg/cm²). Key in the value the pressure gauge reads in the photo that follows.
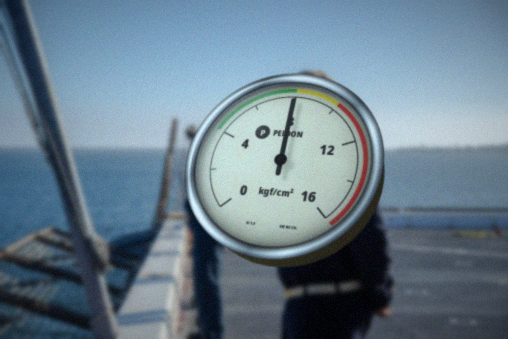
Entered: 8 kg/cm²
